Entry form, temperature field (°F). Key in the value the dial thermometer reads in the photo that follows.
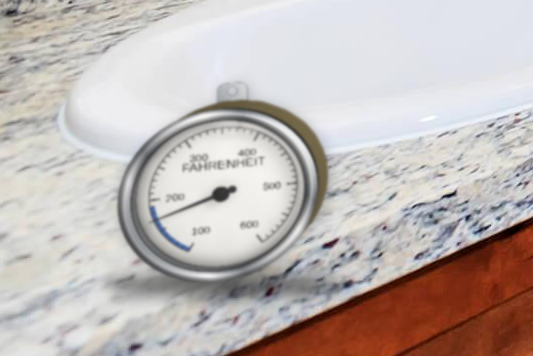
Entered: 170 °F
